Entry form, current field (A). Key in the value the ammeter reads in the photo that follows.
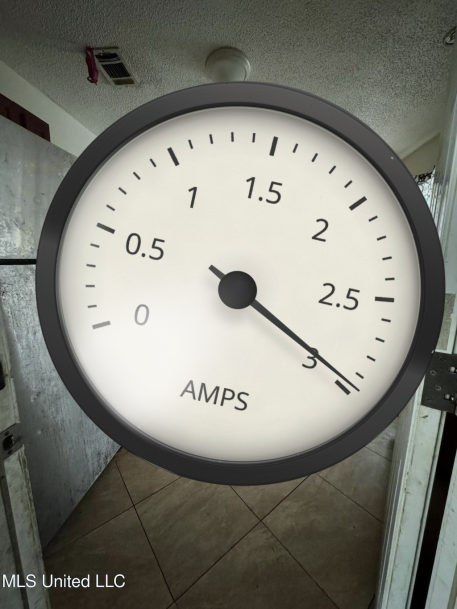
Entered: 2.95 A
